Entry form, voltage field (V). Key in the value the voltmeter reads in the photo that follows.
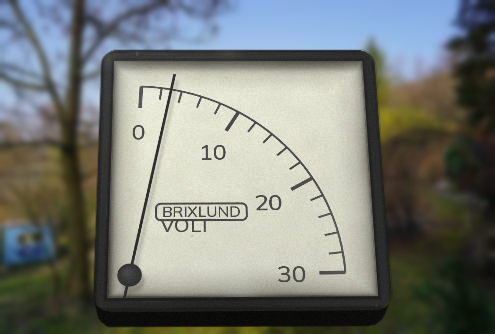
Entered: 3 V
